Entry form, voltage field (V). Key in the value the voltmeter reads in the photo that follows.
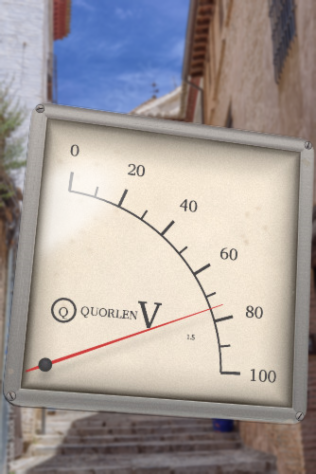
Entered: 75 V
